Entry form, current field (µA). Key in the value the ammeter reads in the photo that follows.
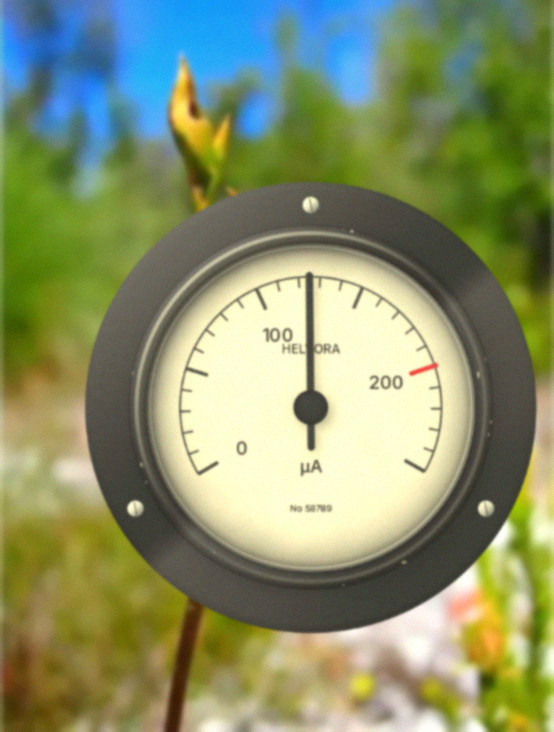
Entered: 125 µA
